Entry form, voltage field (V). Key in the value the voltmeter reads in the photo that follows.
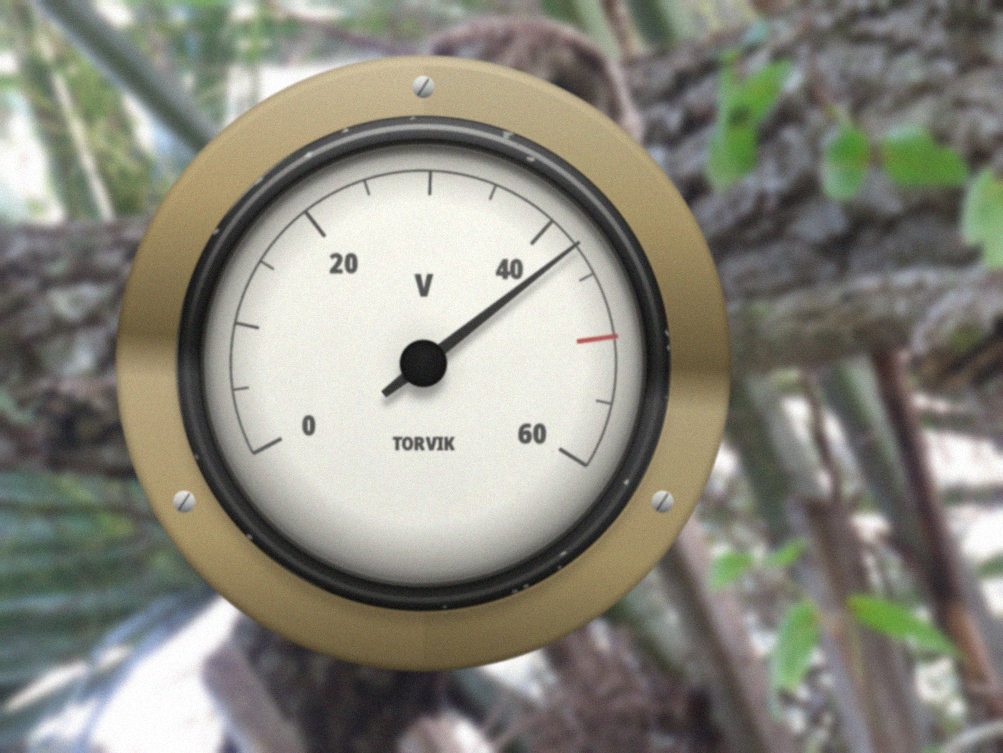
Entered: 42.5 V
